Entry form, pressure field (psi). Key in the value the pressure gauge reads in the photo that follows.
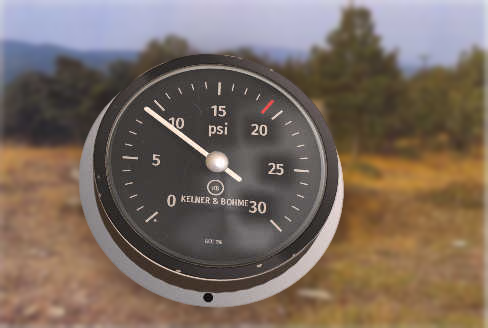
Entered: 9 psi
